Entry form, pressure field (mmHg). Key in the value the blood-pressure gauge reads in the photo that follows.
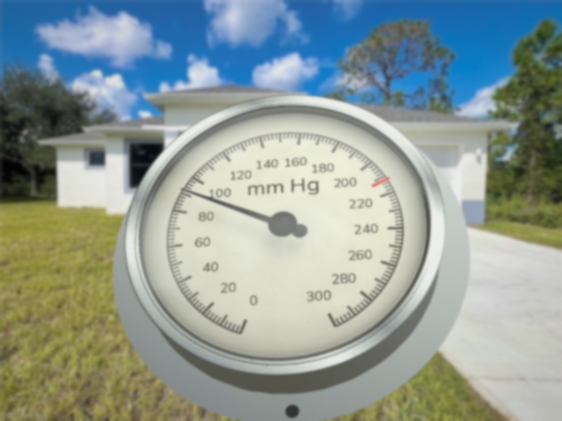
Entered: 90 mmHg
